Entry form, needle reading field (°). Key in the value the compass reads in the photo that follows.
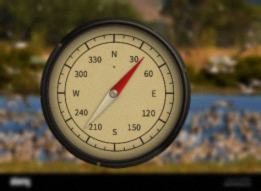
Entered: 40 °
